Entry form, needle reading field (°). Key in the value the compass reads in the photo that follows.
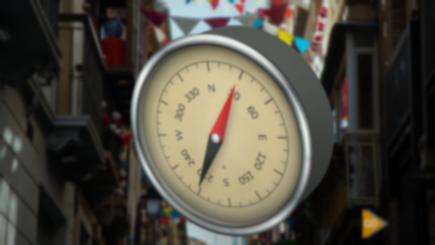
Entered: 30 °
